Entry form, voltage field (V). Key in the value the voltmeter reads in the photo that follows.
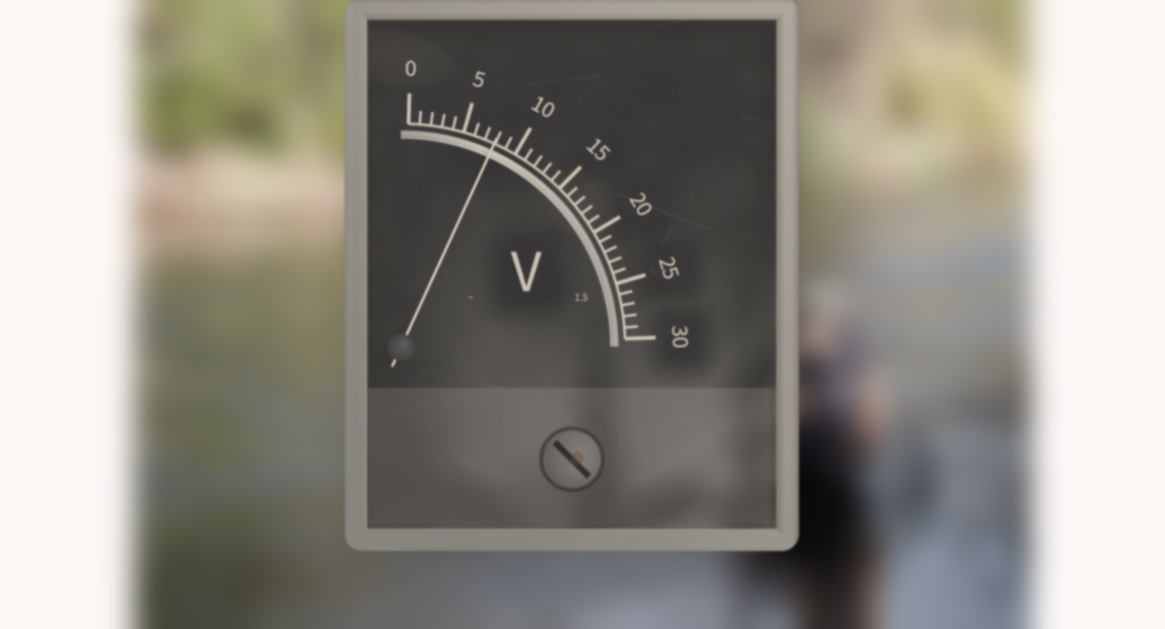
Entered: 8 V
